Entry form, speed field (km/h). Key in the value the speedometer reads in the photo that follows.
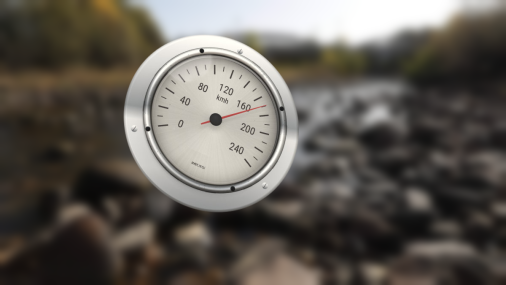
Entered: 170 km/h
